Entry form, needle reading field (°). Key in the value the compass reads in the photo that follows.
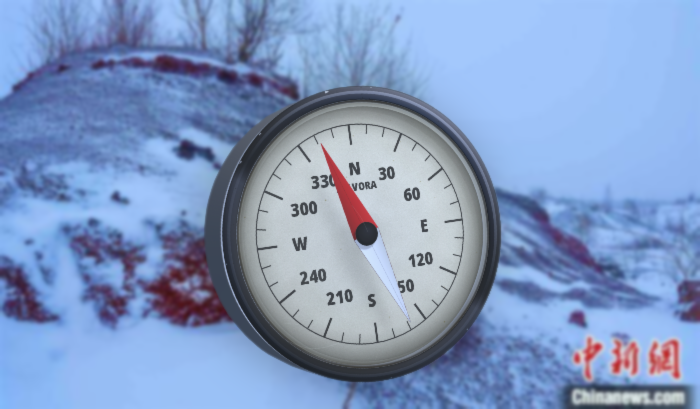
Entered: 340 °
